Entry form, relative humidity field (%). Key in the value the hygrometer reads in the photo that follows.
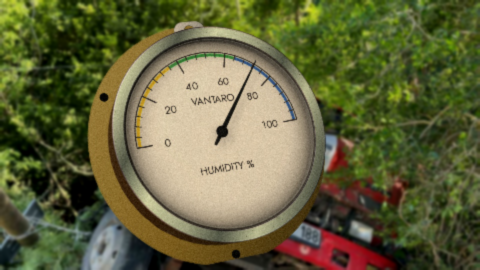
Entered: 72 %
